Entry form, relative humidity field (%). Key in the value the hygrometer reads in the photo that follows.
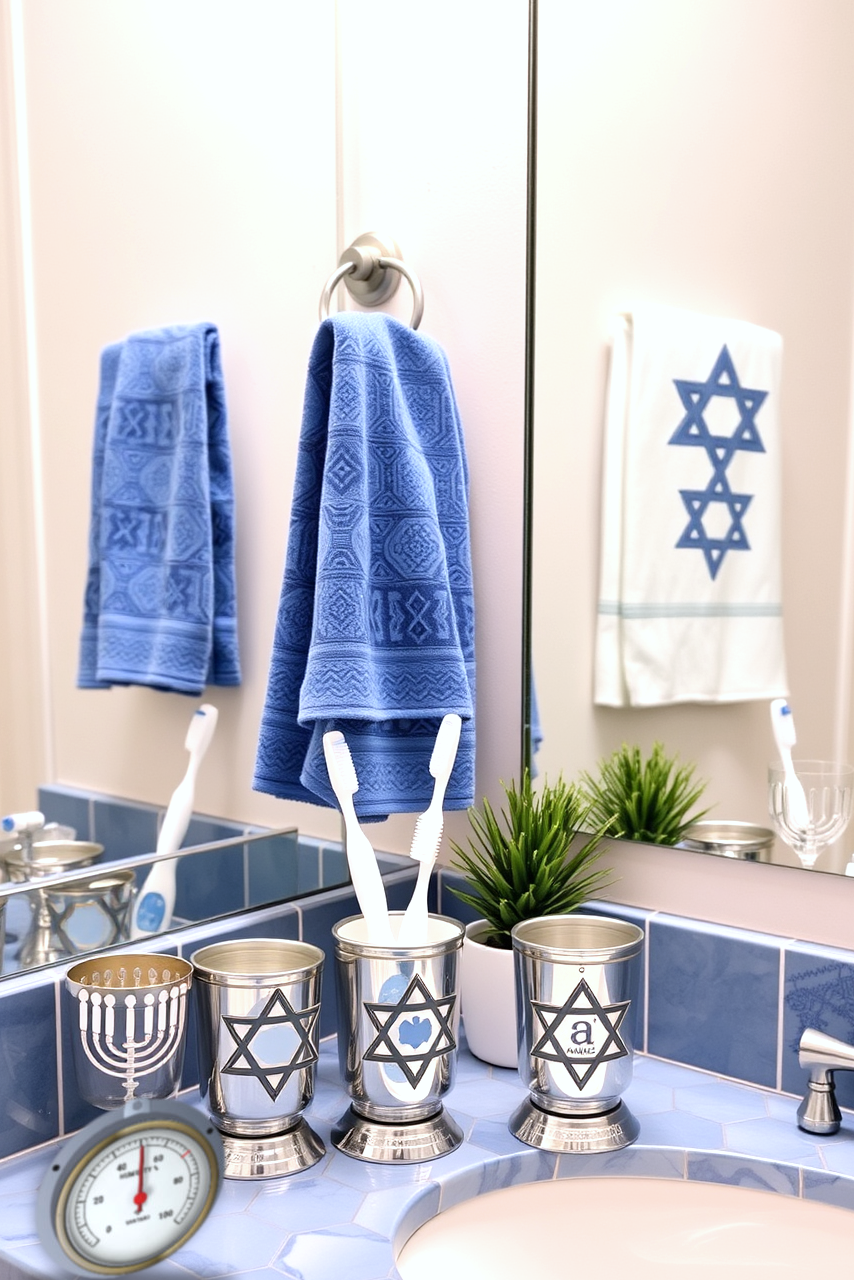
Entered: 50 %
